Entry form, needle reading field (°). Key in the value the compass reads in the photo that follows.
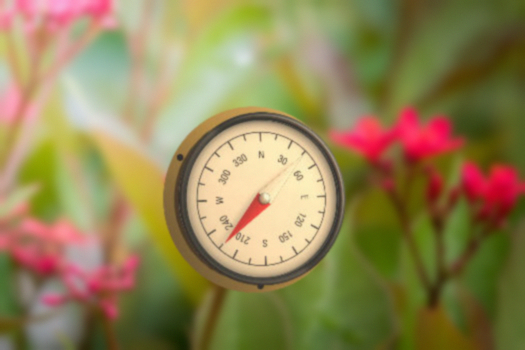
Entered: 225 °
